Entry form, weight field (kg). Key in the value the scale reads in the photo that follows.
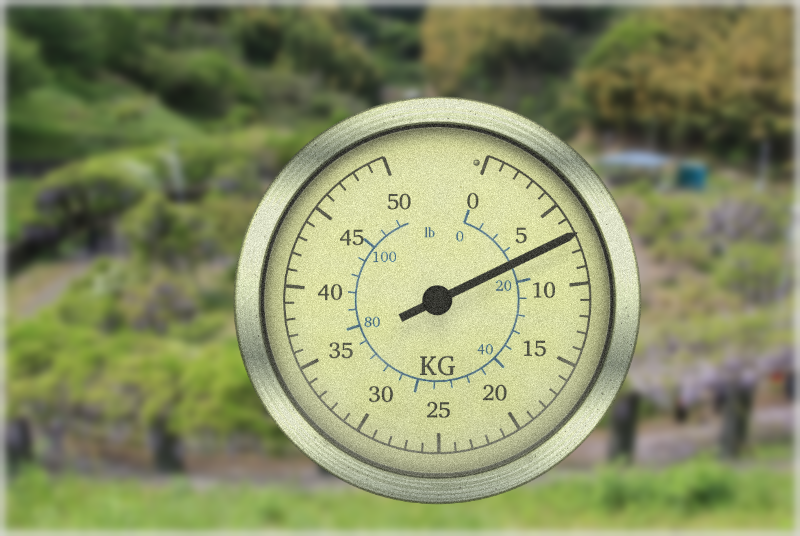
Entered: 7 kg
